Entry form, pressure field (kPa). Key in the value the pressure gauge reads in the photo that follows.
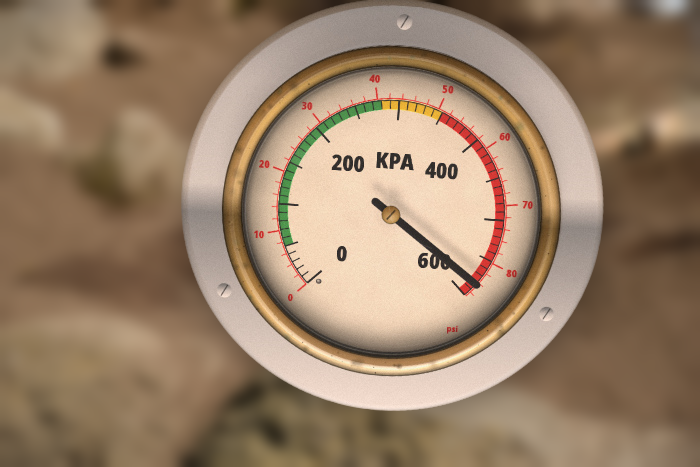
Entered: 580 kPa
